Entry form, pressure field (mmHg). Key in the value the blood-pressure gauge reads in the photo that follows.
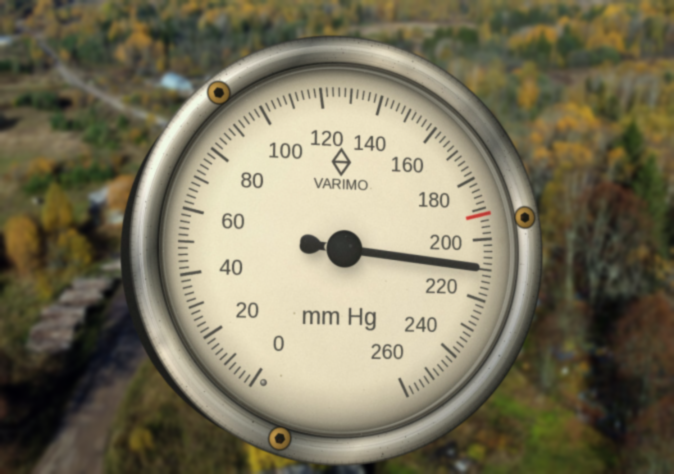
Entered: 210 mmHg
